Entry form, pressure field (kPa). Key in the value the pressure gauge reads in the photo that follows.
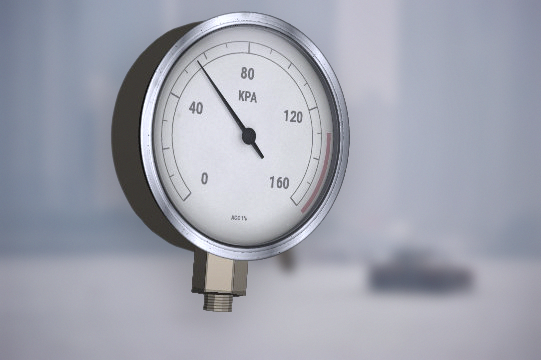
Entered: 55 kPa
